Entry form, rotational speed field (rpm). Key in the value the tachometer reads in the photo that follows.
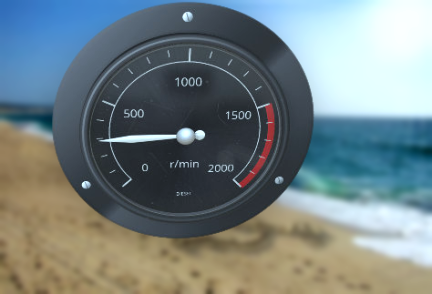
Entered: 300 rpm
